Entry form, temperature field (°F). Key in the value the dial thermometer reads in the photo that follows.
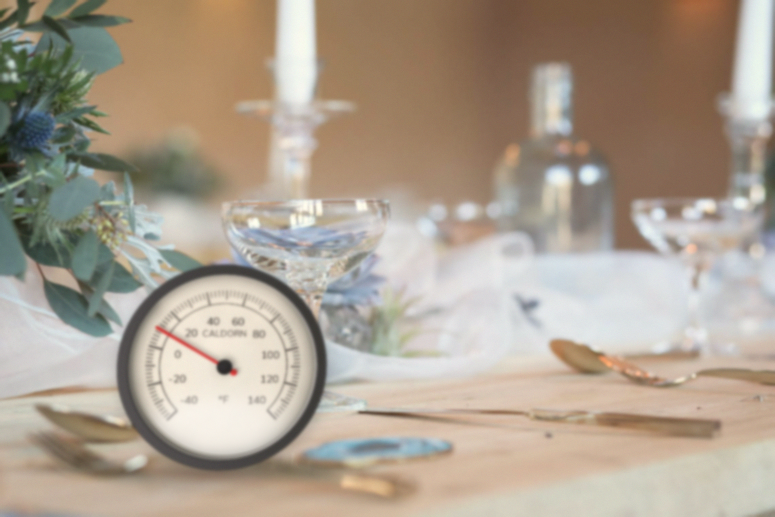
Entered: 10 °F
